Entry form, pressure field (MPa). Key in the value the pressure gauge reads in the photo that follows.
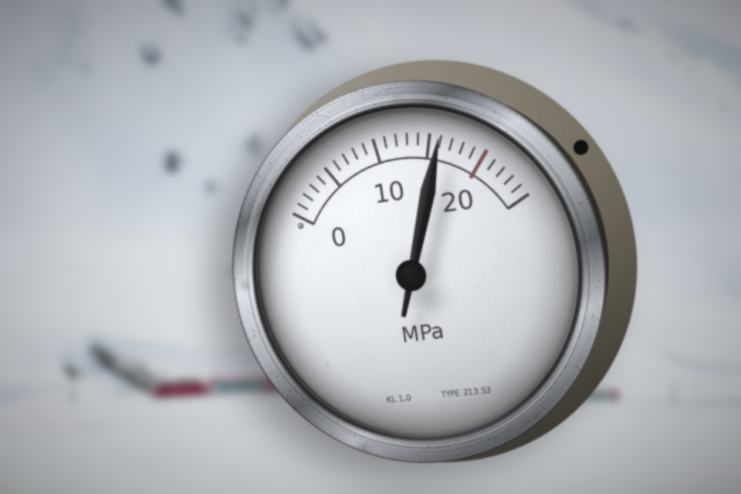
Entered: 16 MPa
